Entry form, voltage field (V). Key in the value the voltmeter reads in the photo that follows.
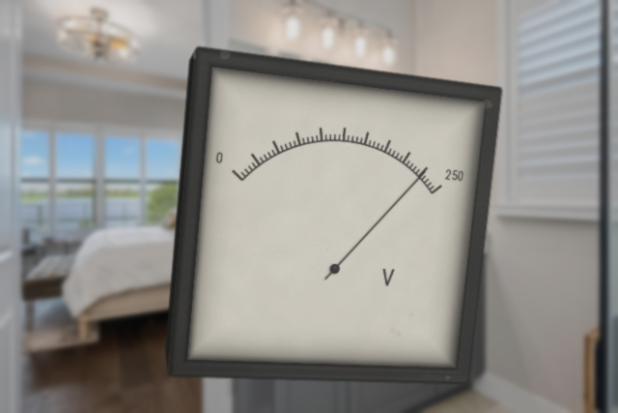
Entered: 225 V
